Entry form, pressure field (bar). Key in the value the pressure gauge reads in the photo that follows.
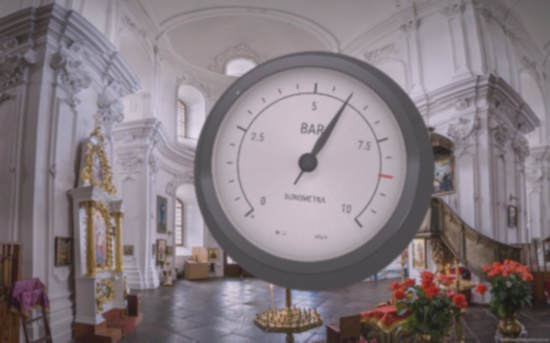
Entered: 6 bar
